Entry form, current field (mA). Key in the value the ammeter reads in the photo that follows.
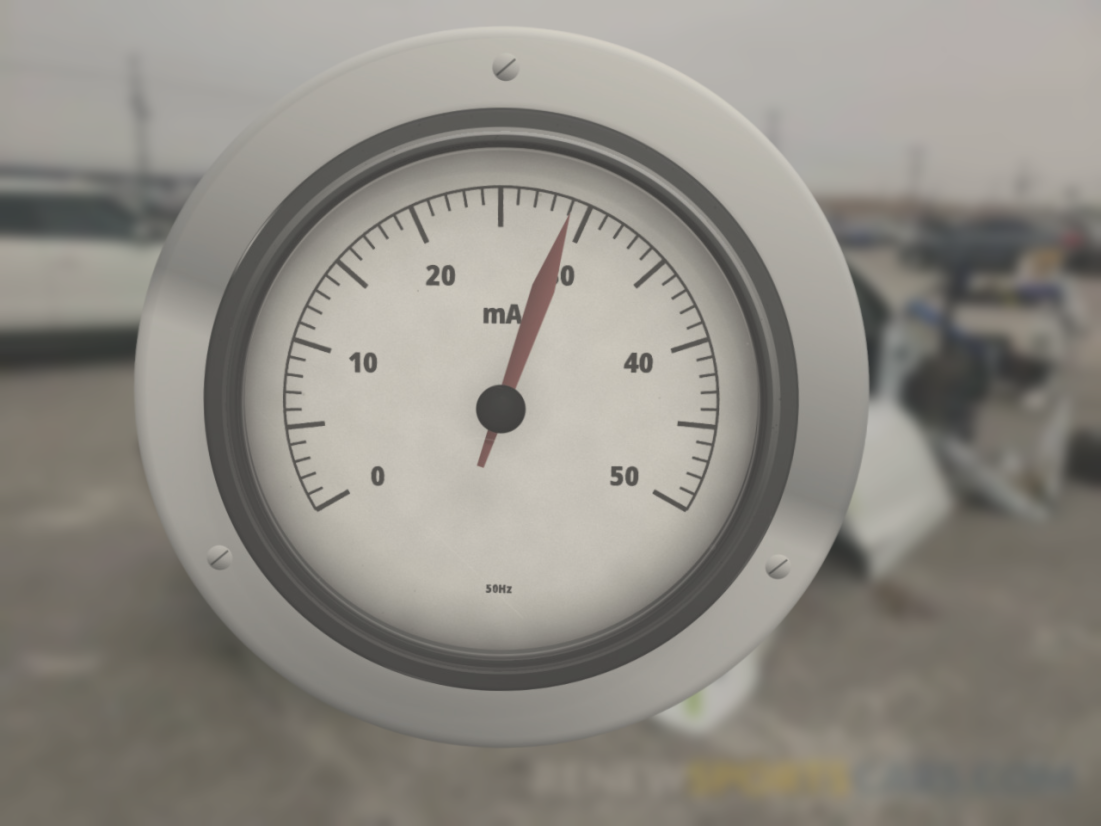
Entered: 29 mA
